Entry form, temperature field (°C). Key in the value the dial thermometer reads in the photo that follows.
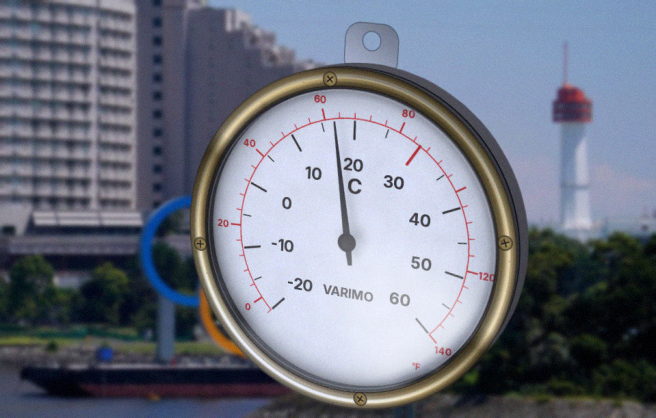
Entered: 17.5 °C
